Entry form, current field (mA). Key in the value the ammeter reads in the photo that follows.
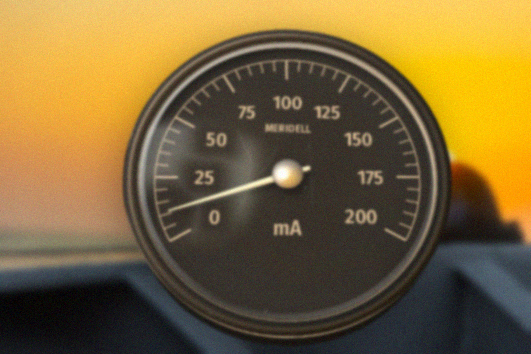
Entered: 10 mA
